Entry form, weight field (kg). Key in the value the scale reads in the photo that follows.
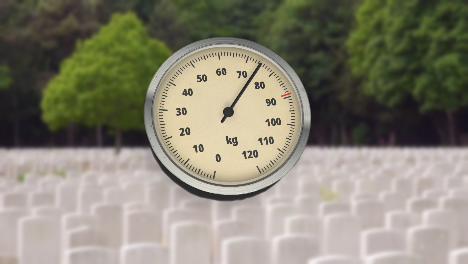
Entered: 75 kg
